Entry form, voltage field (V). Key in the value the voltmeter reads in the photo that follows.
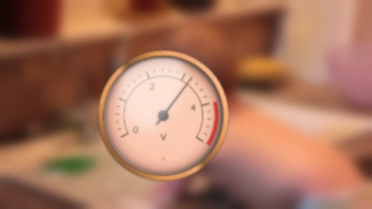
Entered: 3.2 V
